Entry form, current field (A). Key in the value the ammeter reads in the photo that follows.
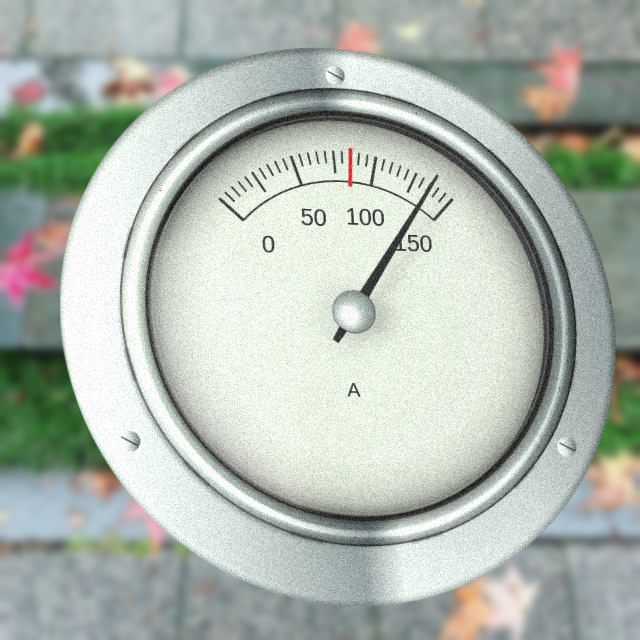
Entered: 135 A
